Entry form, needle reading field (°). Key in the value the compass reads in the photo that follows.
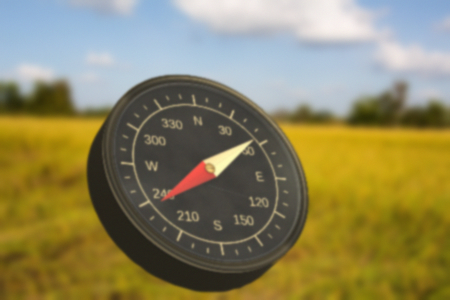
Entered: 235 °
